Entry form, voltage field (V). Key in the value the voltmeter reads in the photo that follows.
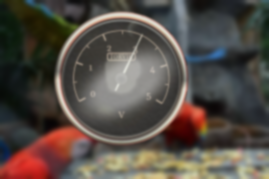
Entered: 3 V
